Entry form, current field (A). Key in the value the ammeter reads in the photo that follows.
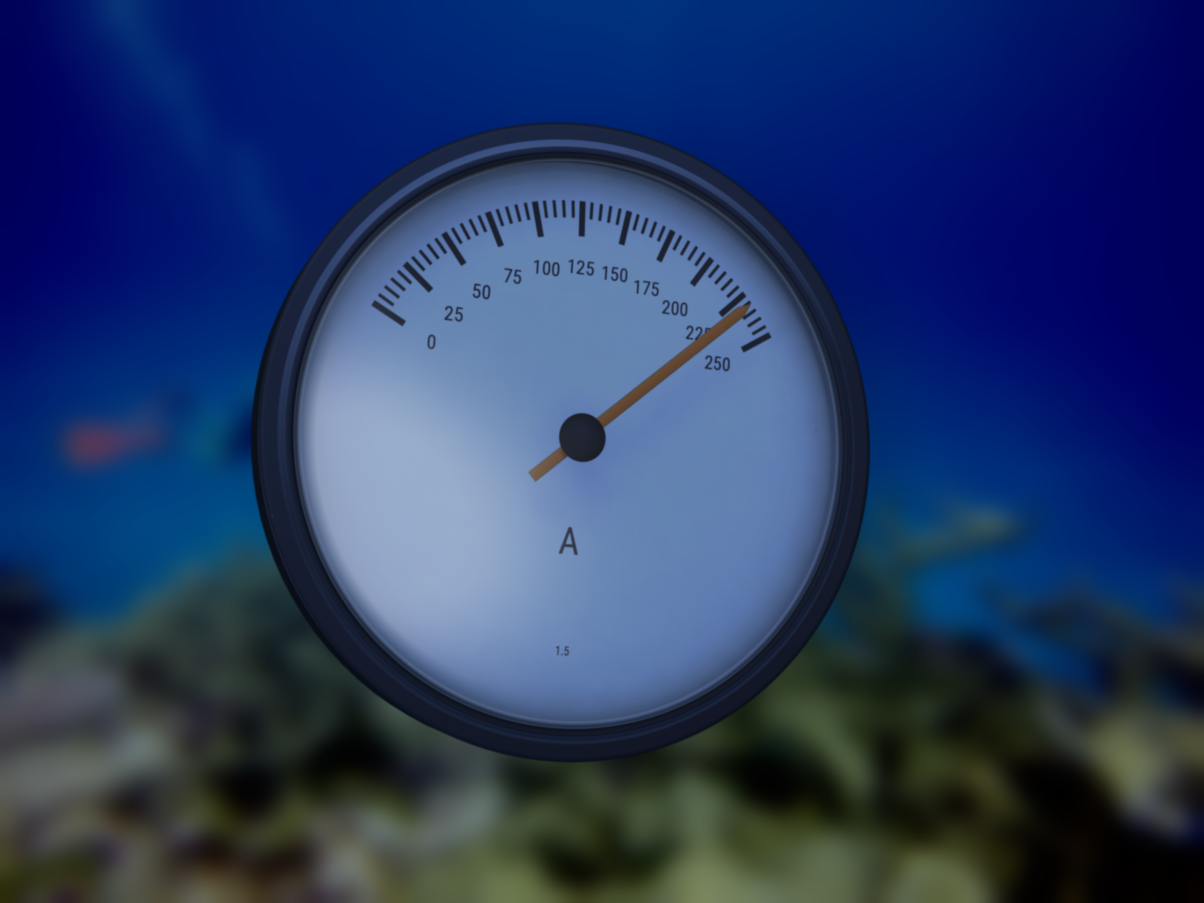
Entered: 230 A
